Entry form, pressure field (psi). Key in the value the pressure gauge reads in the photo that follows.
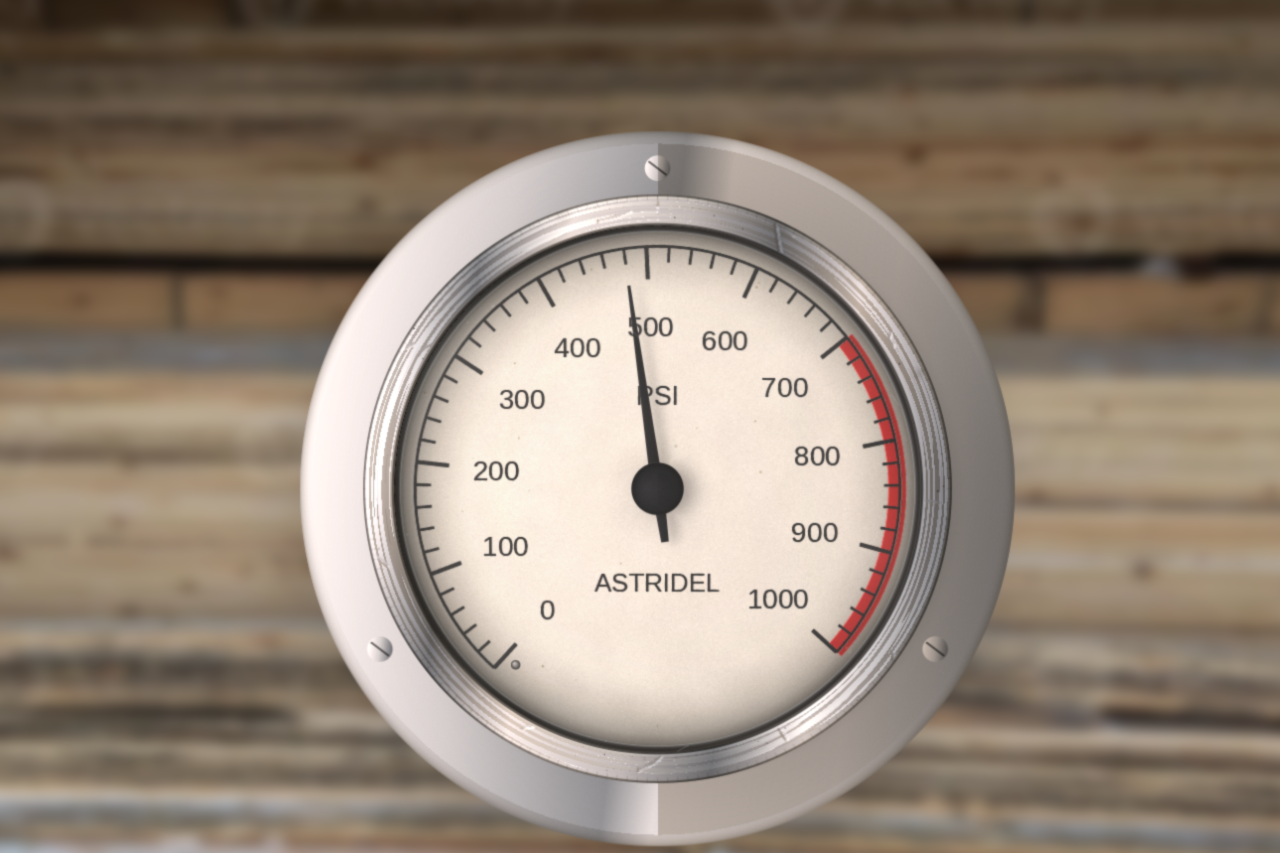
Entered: 480 psi
